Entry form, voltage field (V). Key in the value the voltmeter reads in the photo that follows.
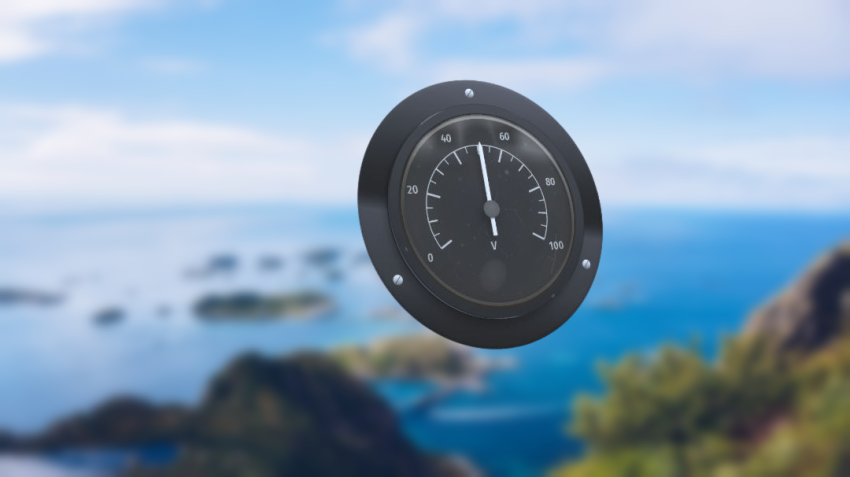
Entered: 50 V
